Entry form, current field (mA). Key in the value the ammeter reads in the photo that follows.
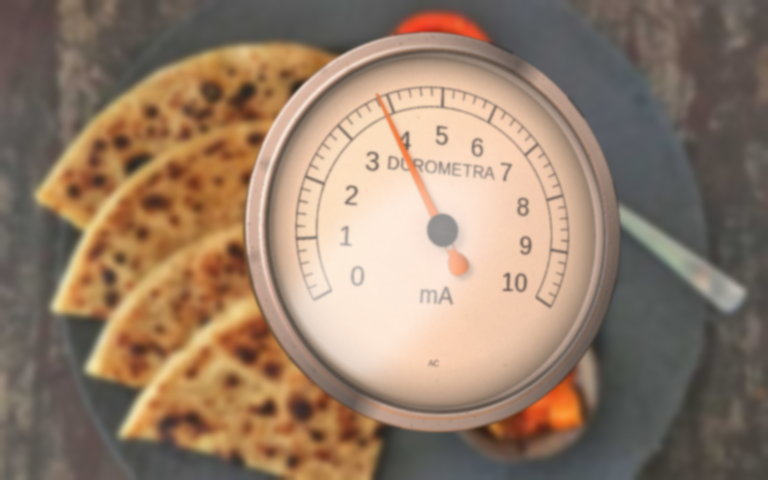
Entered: 3.8 mA
